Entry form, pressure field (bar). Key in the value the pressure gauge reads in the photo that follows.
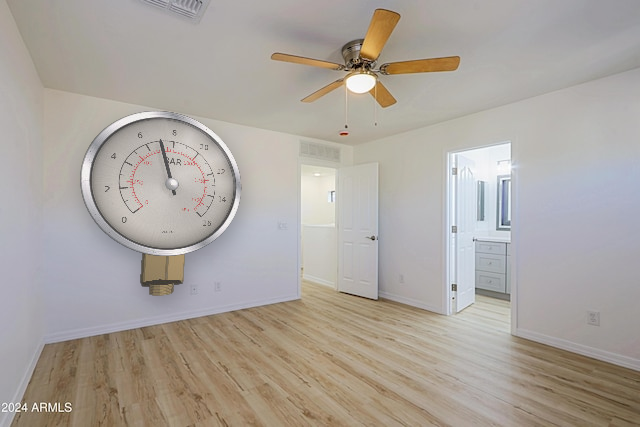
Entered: 7 bar
